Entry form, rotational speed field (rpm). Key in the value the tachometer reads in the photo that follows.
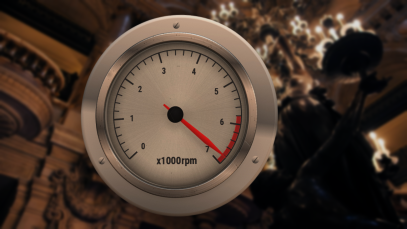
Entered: 6800 rpm
